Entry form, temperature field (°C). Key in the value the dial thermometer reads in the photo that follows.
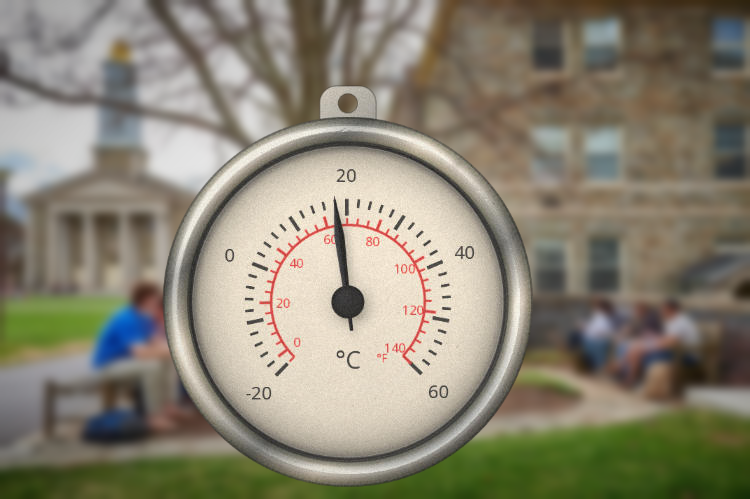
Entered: 18 °C
